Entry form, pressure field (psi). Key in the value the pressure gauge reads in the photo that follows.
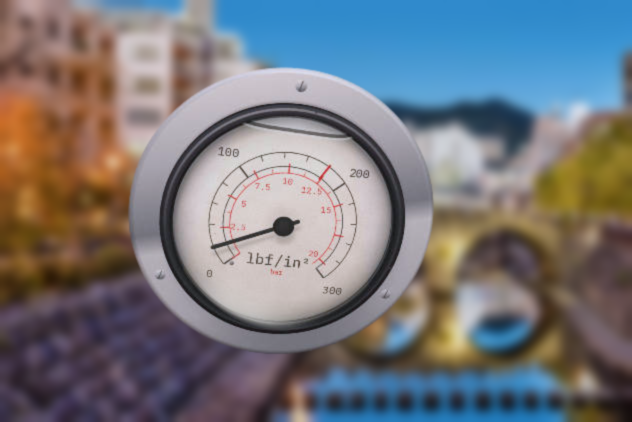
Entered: 20 psi
